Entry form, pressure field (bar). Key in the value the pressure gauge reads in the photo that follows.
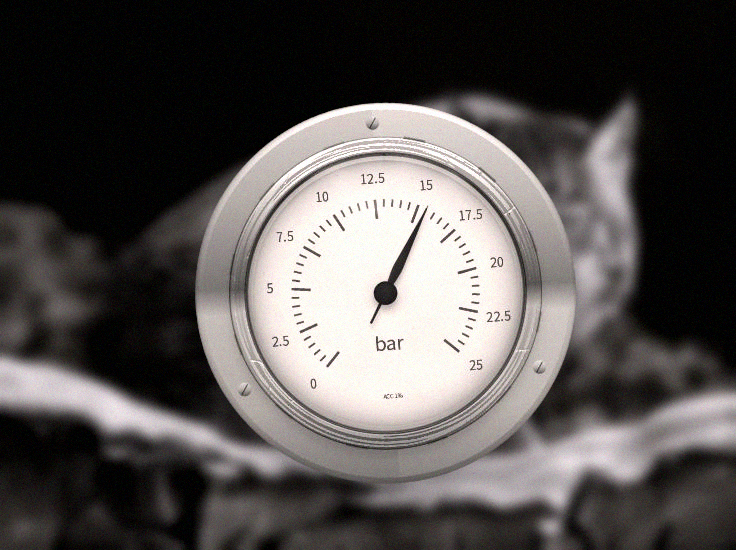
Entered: 15.5 bar
